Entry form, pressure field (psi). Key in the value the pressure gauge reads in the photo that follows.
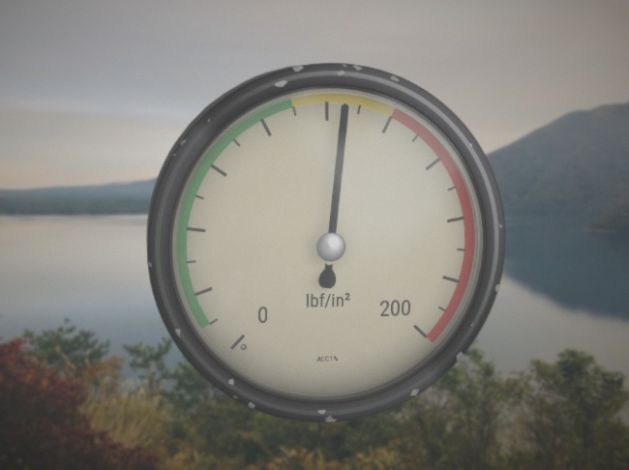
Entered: 105 psi
